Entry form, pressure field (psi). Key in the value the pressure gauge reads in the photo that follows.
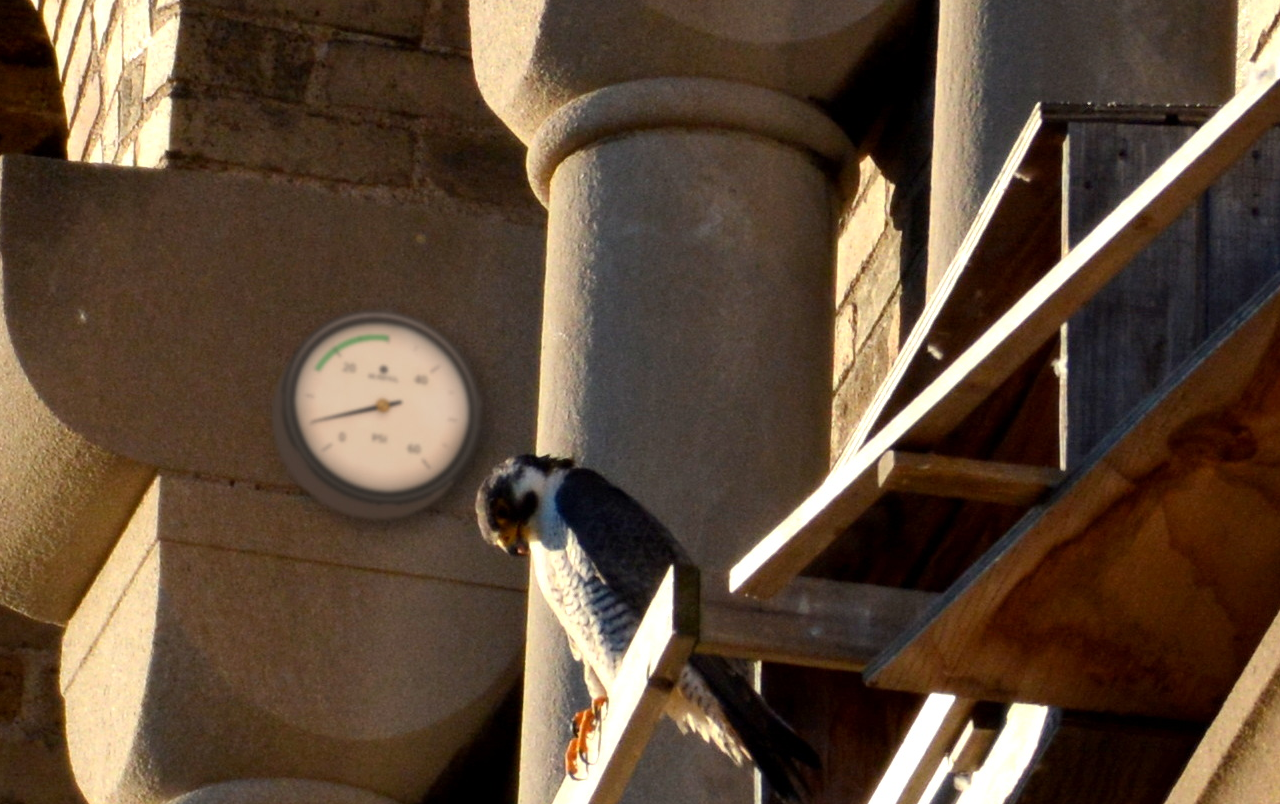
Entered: 5 psi
